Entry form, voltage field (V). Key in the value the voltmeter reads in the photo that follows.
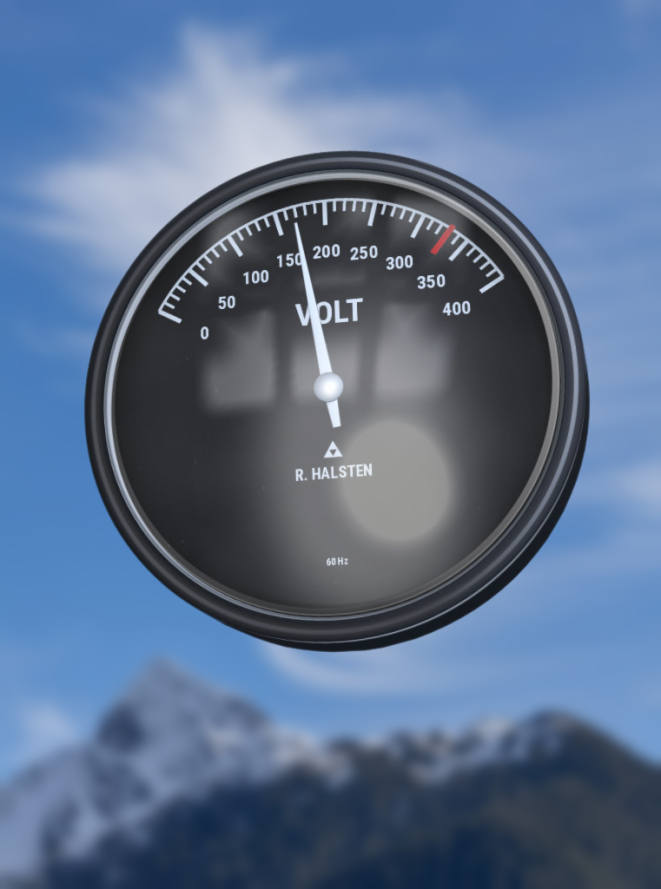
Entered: 170 V
